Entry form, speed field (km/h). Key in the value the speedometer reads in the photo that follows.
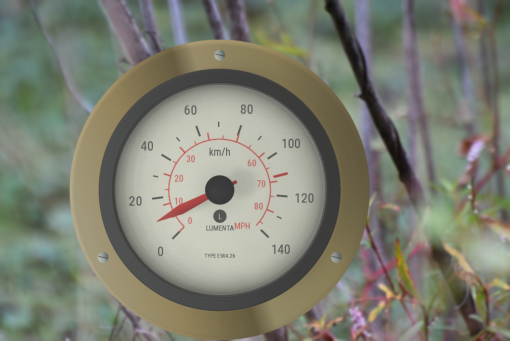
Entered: 10 km/h
